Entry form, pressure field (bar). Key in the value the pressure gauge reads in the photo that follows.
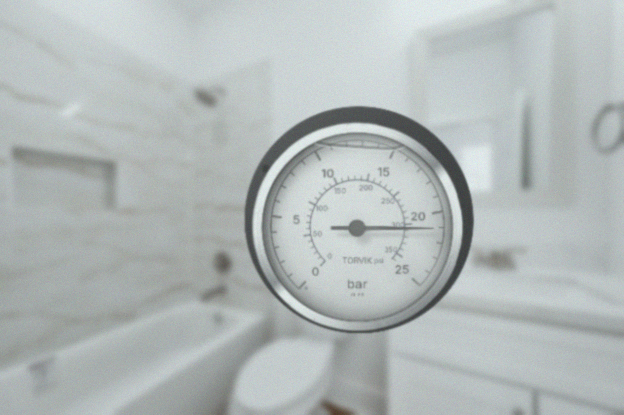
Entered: 21 bar
